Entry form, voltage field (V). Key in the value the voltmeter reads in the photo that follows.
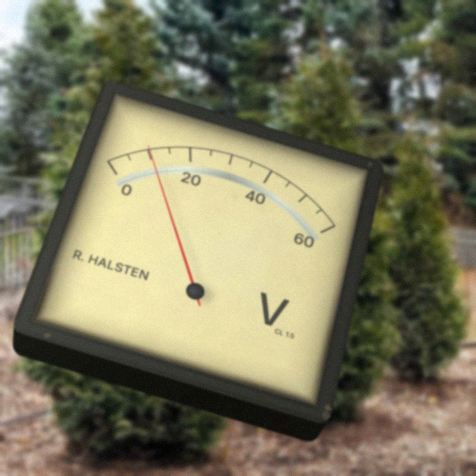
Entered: 10 V
